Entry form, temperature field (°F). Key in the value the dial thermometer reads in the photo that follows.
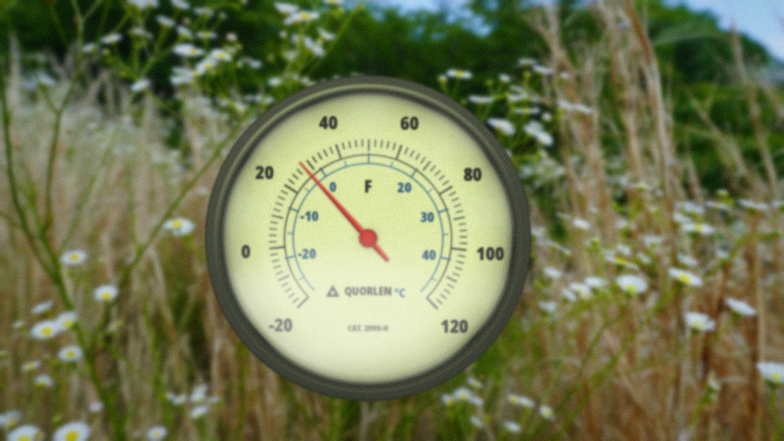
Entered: 28 °F
